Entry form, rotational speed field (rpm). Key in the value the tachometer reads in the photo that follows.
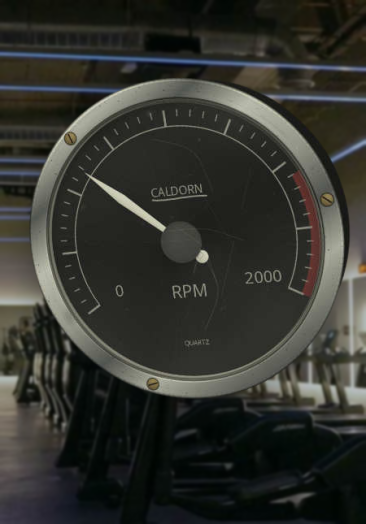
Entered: 600 rpm
